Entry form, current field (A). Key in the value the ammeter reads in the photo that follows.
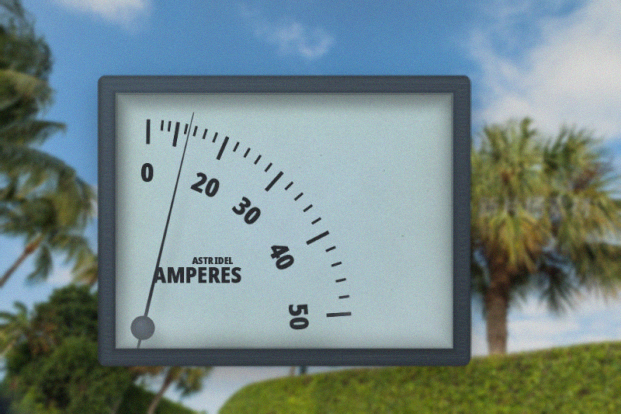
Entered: 13 A
